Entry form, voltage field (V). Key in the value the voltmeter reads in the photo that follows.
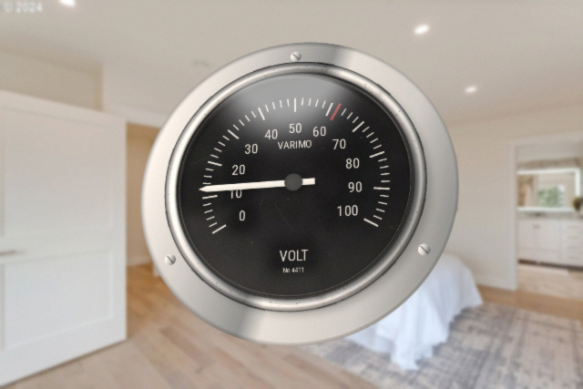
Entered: 12 V
